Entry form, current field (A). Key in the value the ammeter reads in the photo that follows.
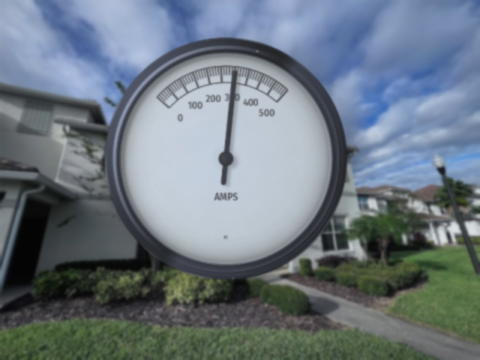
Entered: 300 A
